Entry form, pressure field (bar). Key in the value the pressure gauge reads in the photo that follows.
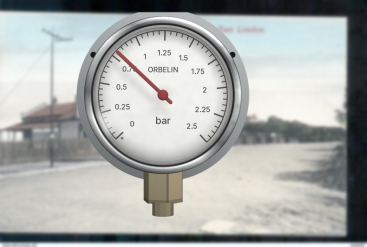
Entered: 0.8 bar
